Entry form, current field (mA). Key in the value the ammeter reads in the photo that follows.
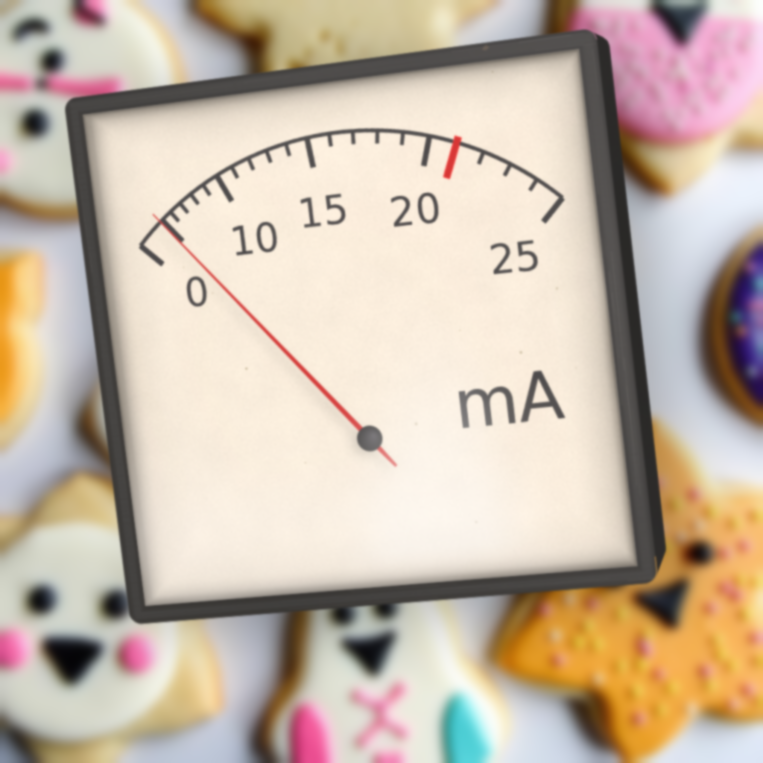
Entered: 5 mA
